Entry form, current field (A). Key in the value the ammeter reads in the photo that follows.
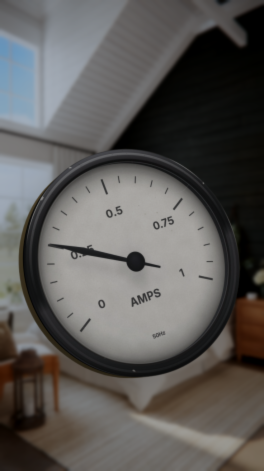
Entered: 0.25 A
